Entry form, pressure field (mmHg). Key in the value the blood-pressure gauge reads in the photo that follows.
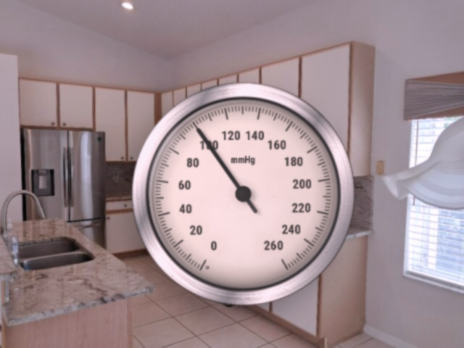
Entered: 100 mmHg
